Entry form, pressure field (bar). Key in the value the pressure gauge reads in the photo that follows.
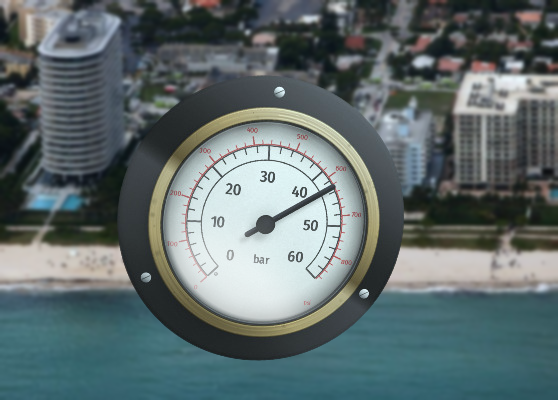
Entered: 43 bar
